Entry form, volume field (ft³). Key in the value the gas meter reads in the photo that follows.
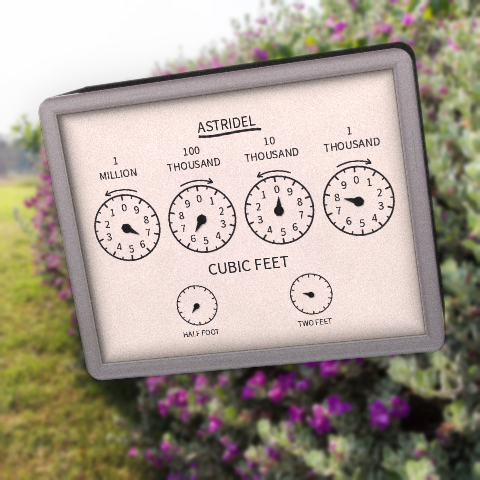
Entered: 659800 ft³
